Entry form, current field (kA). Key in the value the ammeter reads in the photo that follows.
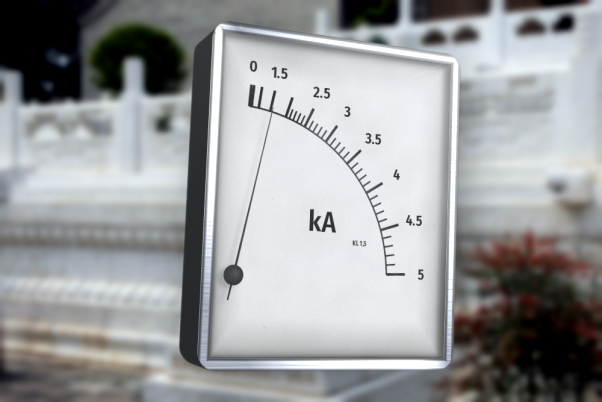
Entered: 1.5 kA
